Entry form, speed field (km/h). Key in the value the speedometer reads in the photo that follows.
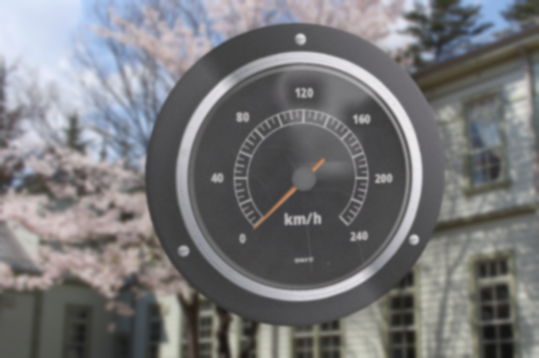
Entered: 0 km/h
